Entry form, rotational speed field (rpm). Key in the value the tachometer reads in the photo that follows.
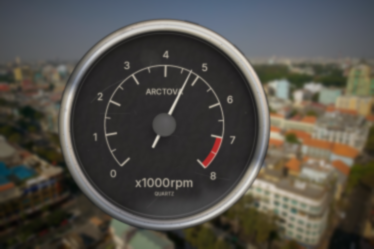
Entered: 4750 rpm
